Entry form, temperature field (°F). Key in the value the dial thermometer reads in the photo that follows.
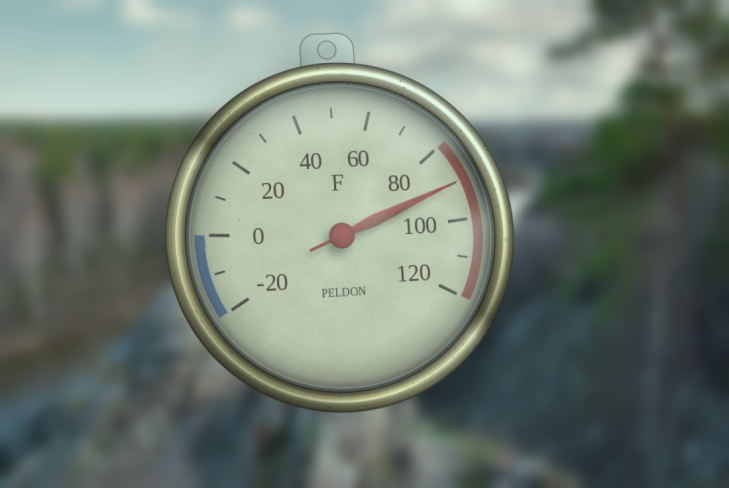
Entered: 90 °F
